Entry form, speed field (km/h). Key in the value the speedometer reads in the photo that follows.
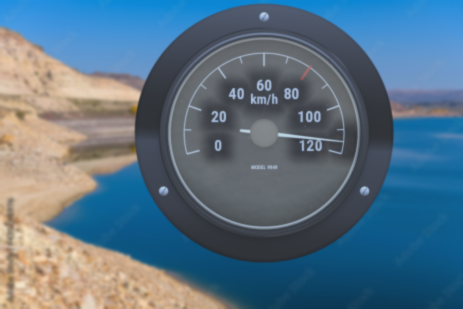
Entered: 115 km/h
